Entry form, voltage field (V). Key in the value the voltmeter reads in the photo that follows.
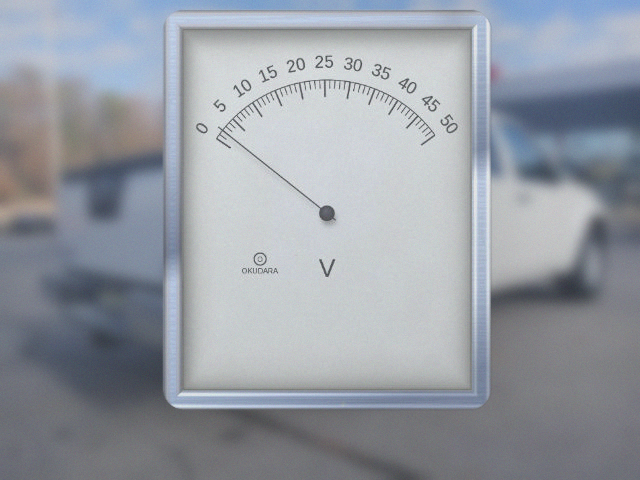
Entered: 2 V
